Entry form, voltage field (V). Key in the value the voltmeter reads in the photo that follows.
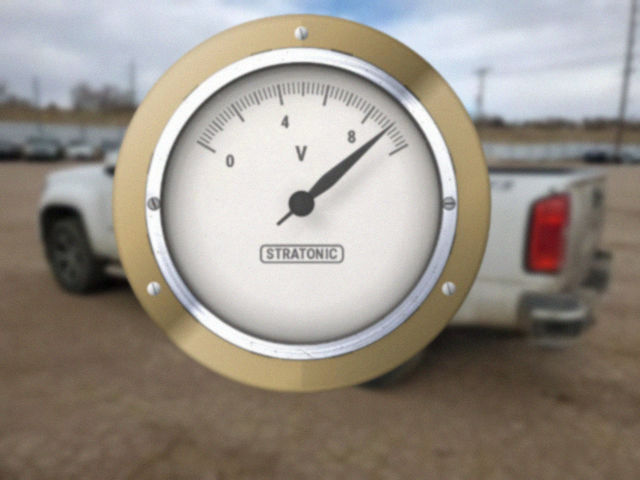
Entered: 9 V
